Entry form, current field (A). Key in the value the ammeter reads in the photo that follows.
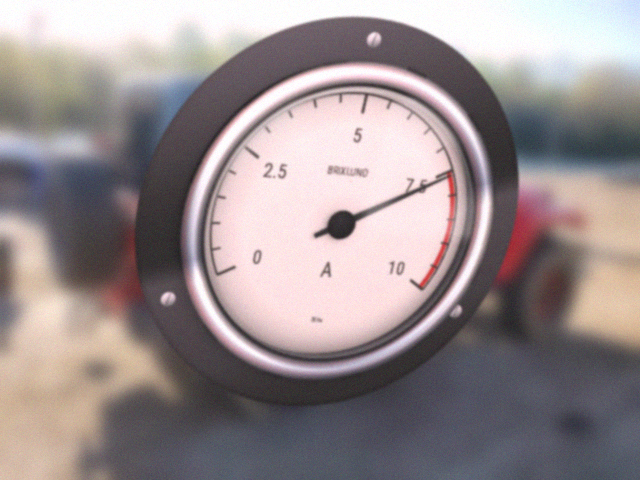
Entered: 7.5 A
